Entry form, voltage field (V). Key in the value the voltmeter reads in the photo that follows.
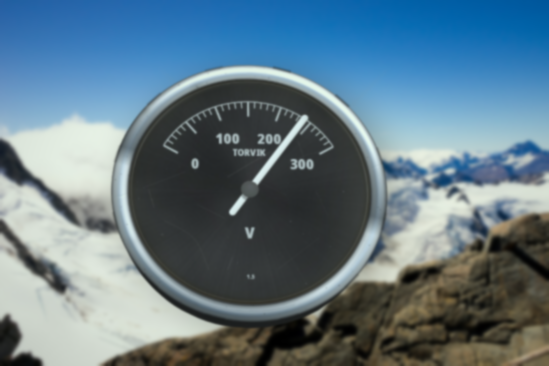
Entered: 240 V
